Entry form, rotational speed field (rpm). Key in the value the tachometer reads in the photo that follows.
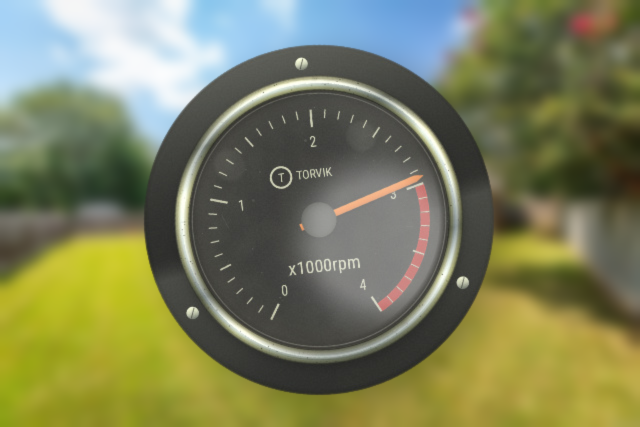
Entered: 2950 rpm
